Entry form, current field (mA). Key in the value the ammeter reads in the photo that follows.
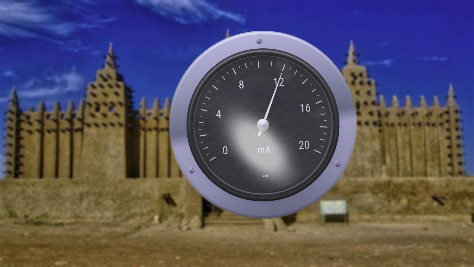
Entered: 12 mA
